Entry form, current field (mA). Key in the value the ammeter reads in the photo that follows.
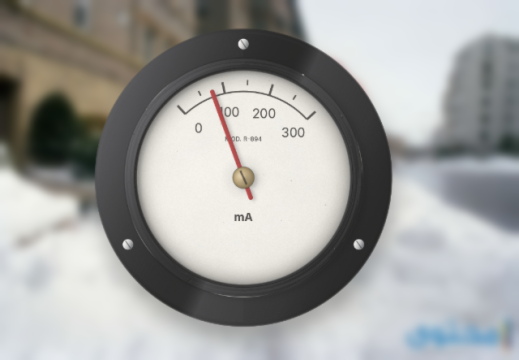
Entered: 75 mA
